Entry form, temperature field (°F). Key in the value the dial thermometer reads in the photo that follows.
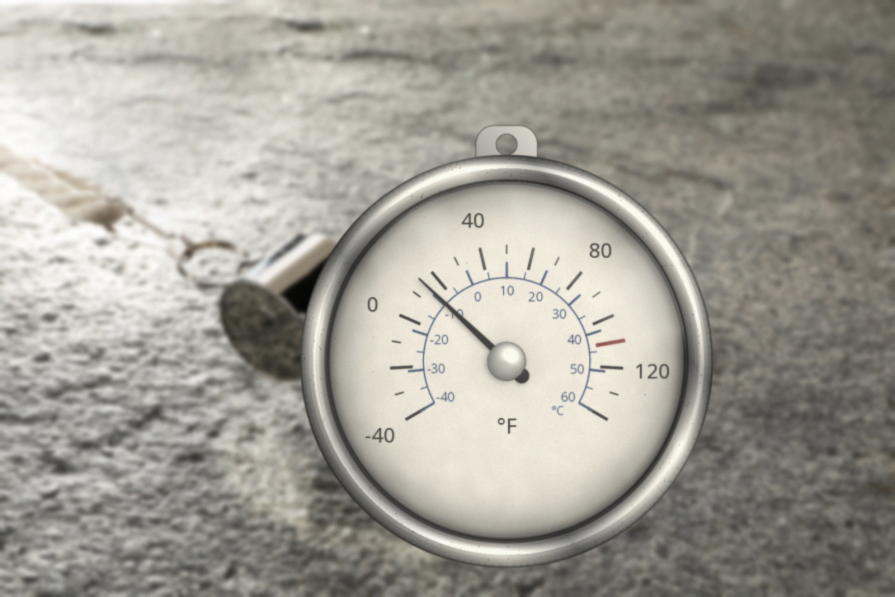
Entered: 15 °F
